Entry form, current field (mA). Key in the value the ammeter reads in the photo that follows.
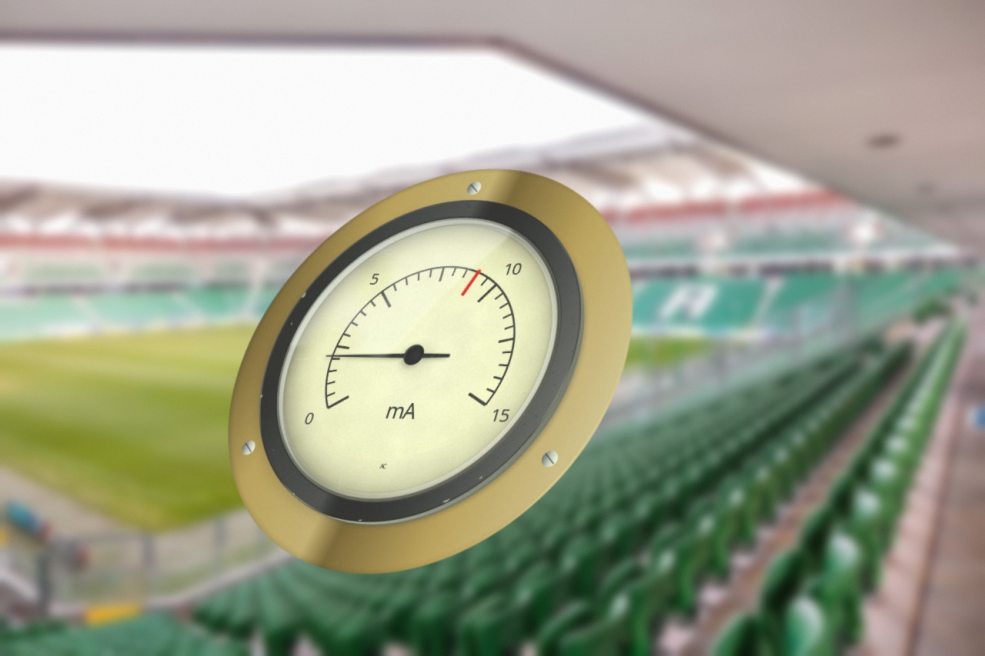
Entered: 2 mA
